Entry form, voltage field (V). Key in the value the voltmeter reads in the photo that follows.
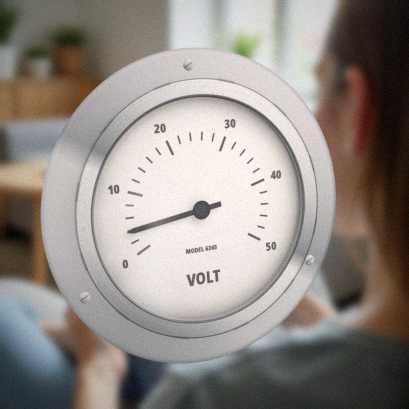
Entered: 4 V
